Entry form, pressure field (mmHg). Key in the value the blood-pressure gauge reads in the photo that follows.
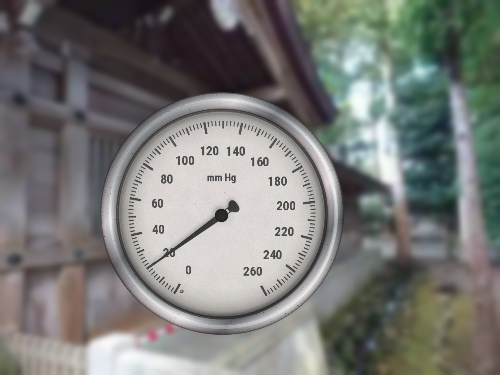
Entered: 20 mmHg
